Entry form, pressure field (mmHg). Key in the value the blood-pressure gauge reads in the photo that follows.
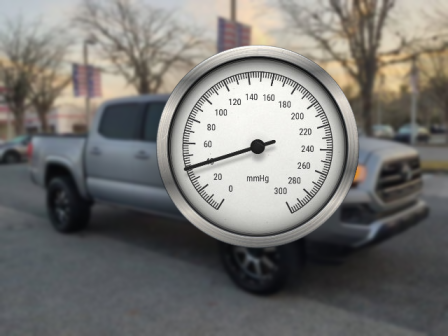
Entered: 40 mmHg
